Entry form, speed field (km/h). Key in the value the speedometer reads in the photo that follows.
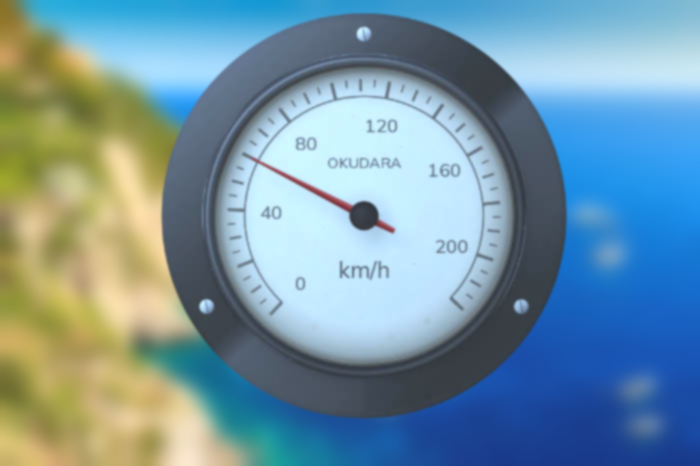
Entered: 60 km/h
